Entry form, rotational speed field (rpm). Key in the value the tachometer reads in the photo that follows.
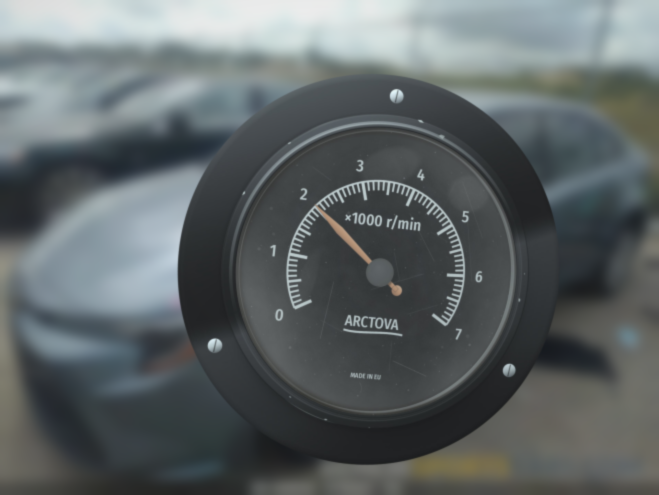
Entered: 2000 rpm
